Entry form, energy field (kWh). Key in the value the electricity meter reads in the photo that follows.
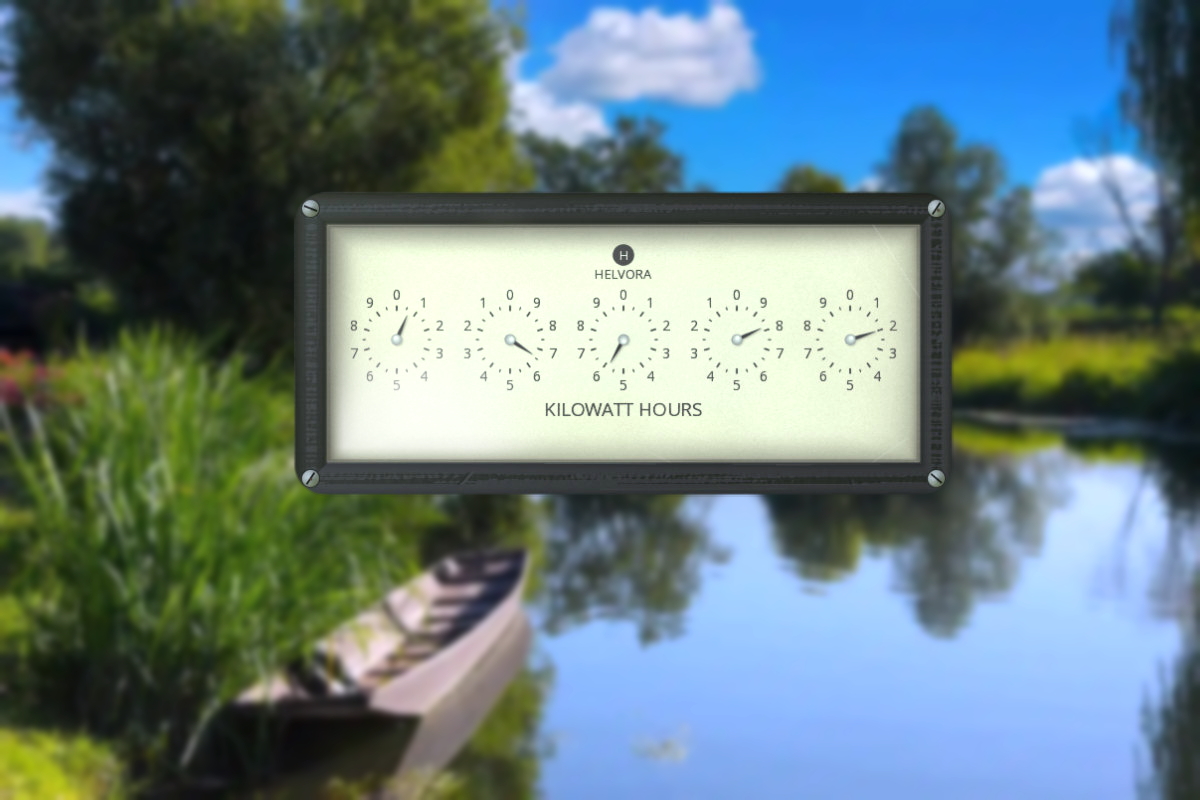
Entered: 6582 kWh
